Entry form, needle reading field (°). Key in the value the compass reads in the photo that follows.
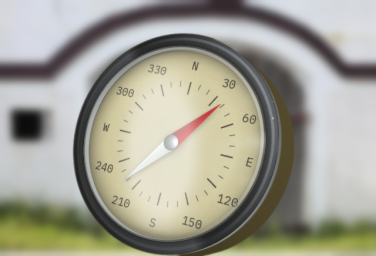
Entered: 40 °
